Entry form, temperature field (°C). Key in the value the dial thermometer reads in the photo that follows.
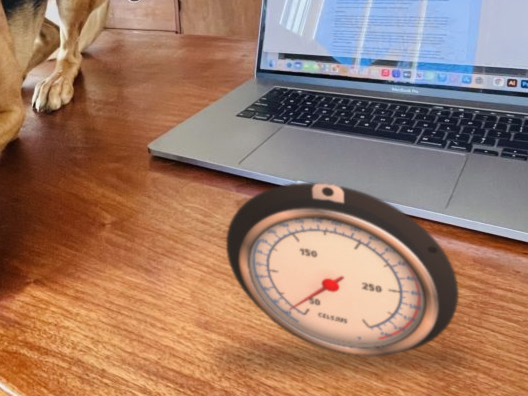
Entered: 62.5 °C
